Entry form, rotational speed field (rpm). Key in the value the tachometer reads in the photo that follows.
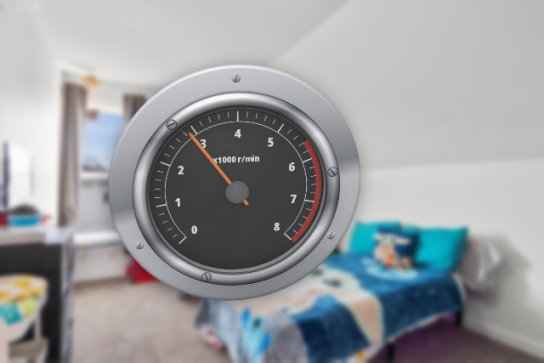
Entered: 2900 rpm
